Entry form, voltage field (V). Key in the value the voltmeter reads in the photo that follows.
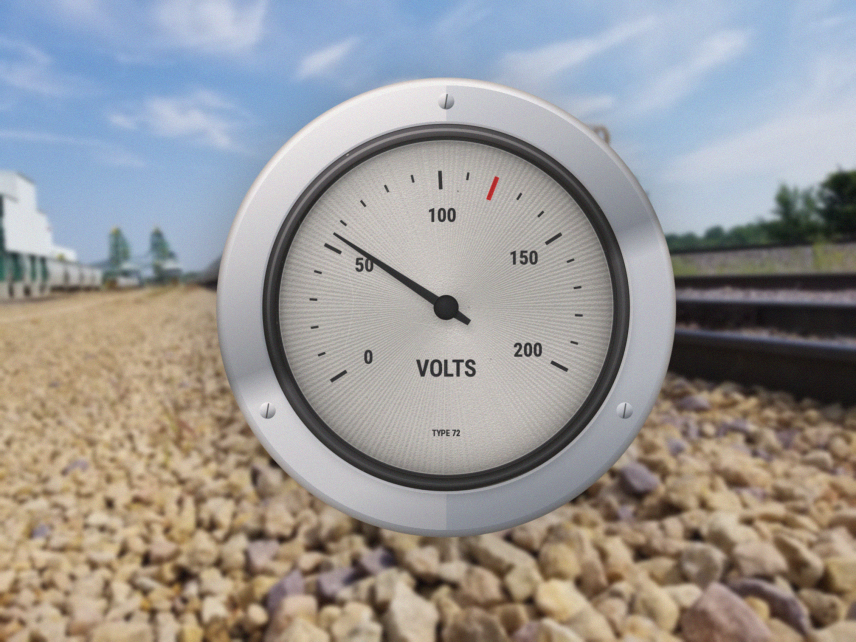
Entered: 55 V
